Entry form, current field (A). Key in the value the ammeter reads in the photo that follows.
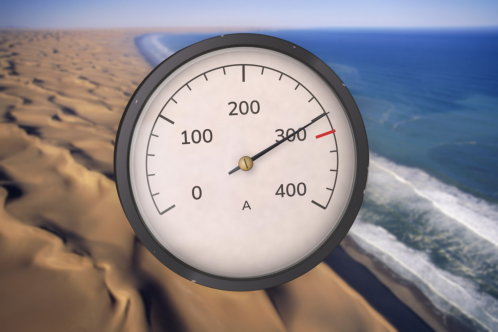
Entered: 300 A
